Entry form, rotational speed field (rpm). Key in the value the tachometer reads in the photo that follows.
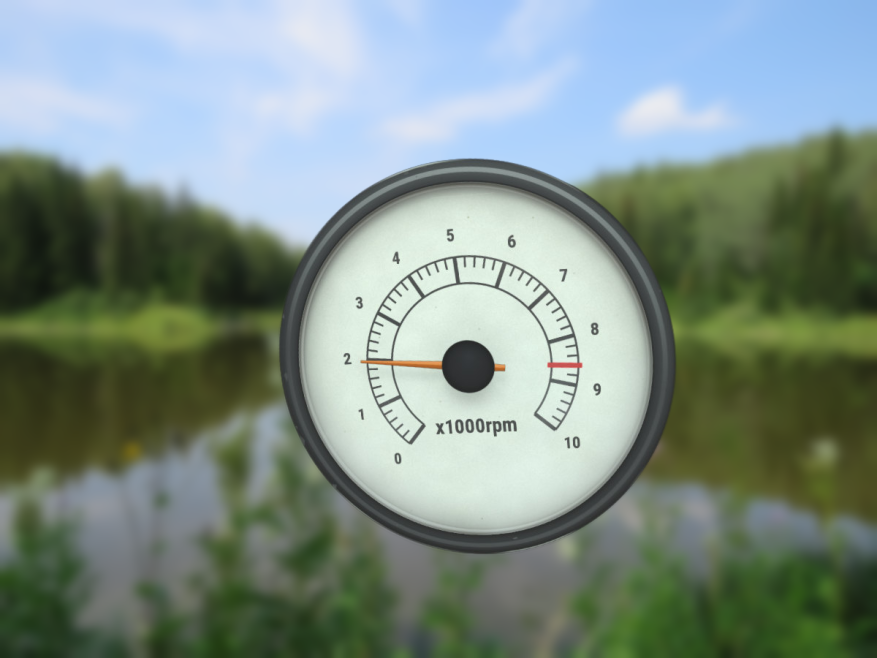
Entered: 2000 rpm
